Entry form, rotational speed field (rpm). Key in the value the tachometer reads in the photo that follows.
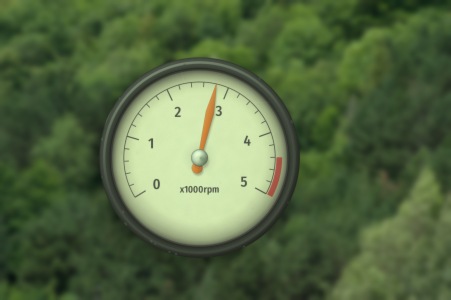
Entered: 2800 rpm
